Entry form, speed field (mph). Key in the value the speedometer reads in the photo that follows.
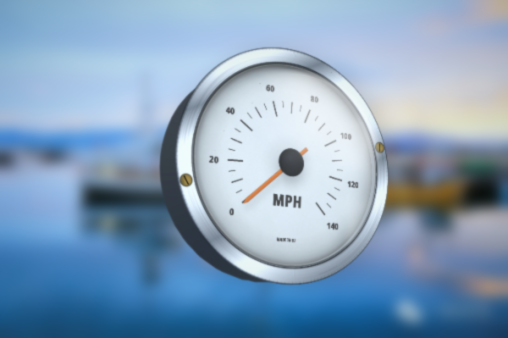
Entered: 0 mph
